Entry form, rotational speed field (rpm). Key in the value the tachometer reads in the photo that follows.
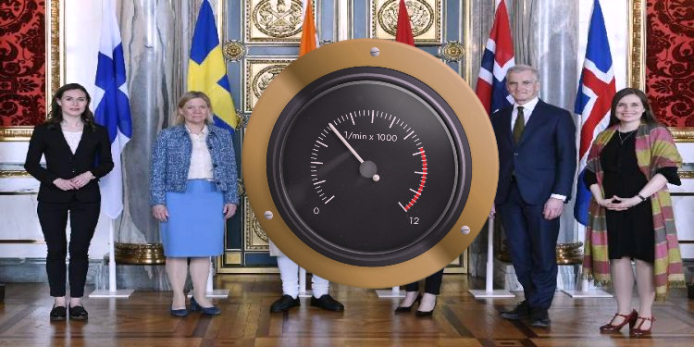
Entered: 4000 rpm
